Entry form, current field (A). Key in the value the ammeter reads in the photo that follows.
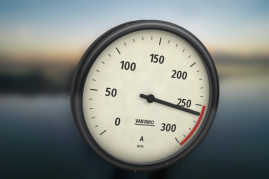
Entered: 260 A
